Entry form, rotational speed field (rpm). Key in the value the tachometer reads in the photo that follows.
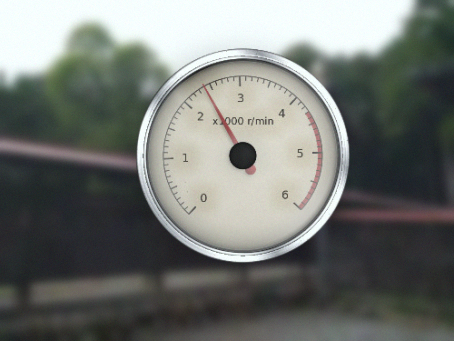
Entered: 2400 rpm
